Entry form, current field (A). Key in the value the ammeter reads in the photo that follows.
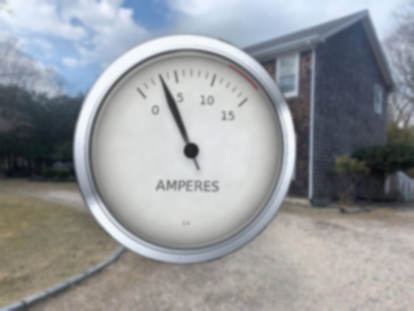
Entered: 3 A
